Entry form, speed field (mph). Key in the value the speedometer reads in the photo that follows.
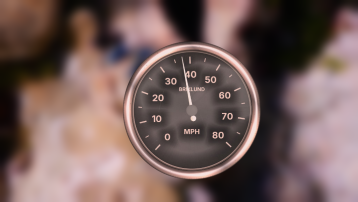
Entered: 37.5 mph
